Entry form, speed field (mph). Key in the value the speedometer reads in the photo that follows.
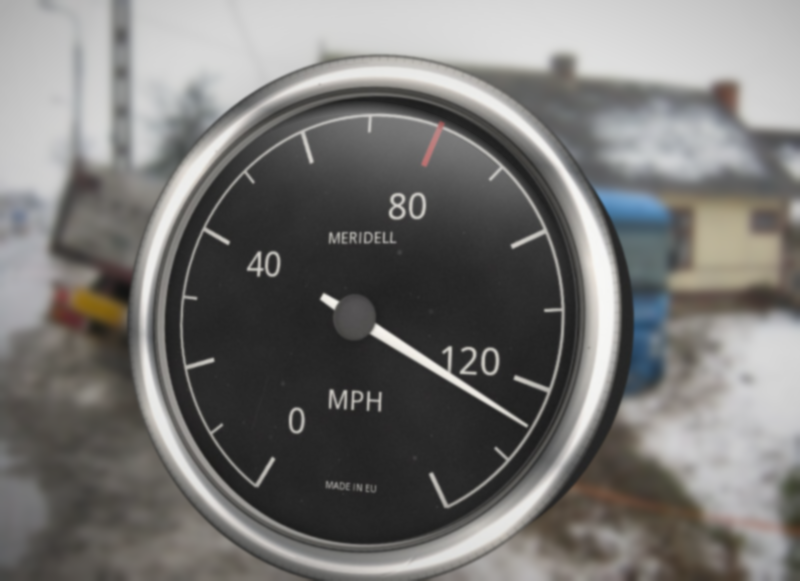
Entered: 125 mph
